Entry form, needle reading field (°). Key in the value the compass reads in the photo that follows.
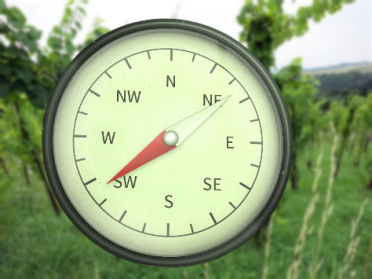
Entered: 232.5 °
